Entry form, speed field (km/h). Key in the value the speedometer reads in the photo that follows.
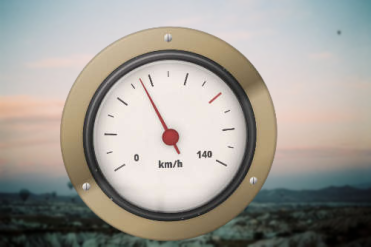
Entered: 55 km/h
